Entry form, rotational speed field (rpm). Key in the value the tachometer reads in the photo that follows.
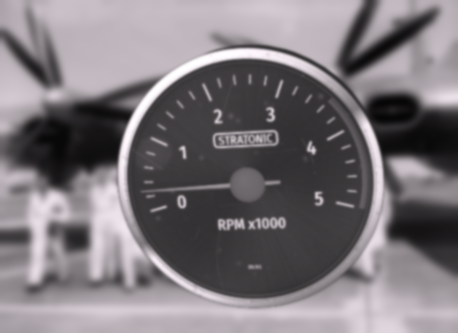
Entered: 300 rpm
